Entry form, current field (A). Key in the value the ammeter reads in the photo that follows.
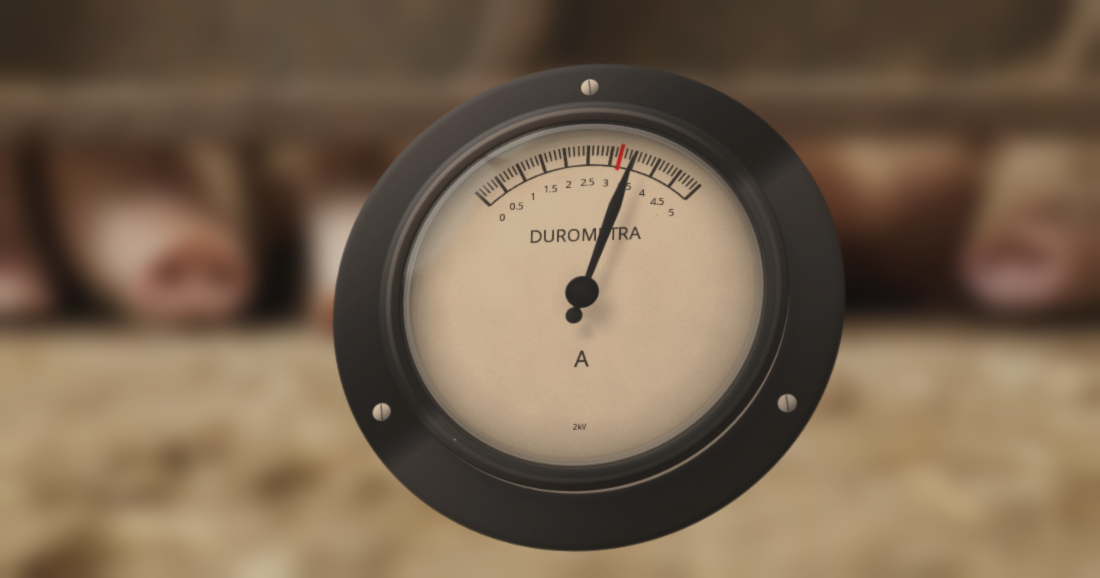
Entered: 3.5 A
